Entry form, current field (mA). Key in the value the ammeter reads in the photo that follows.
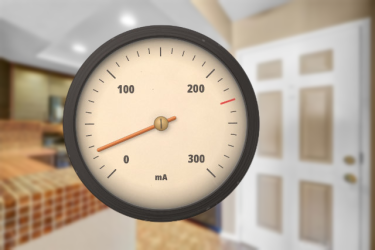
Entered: 25 mA
